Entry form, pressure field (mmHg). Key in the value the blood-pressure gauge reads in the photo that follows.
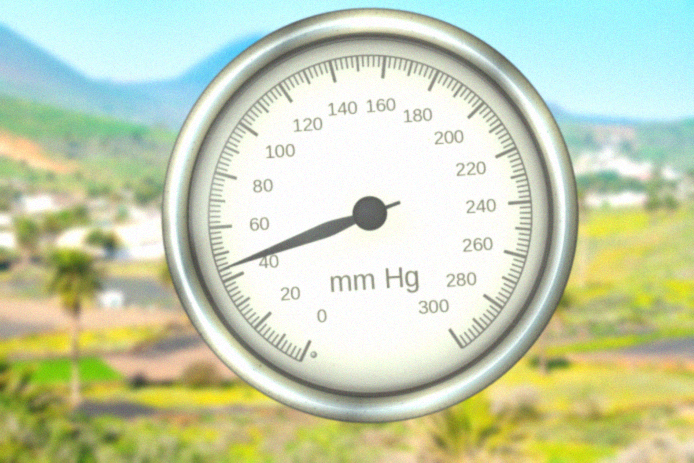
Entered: 44 mmHg
